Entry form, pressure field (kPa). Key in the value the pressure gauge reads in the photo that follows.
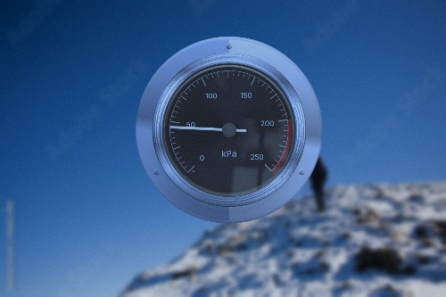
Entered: 45 kPa
